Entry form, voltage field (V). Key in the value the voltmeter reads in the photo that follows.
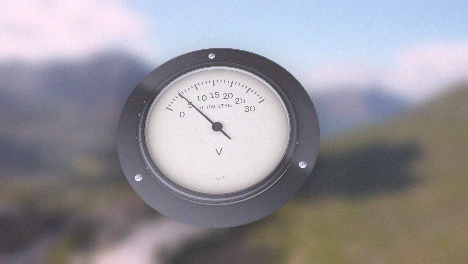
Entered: 5 V
